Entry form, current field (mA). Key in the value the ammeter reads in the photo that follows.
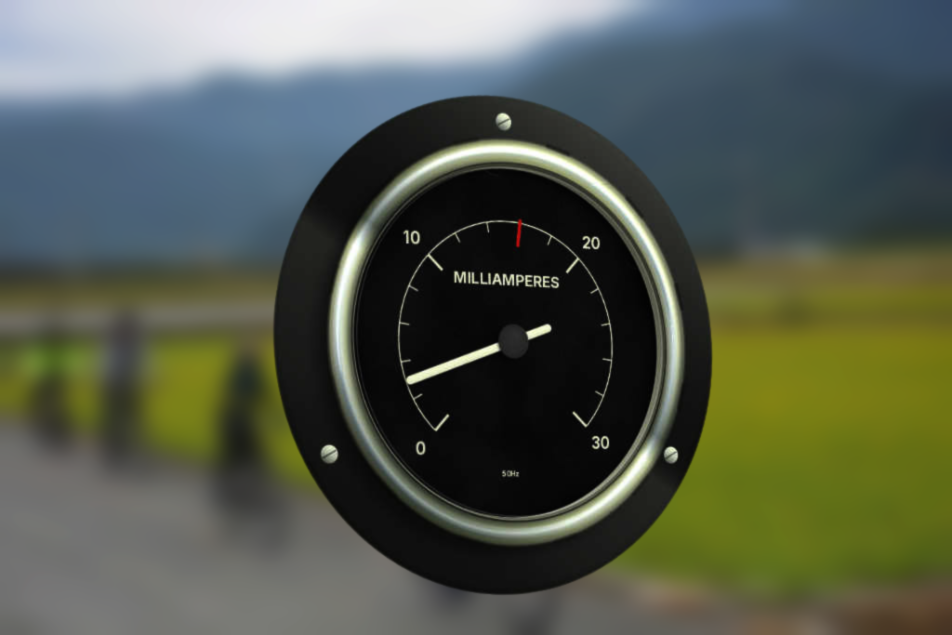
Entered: 3 mA
